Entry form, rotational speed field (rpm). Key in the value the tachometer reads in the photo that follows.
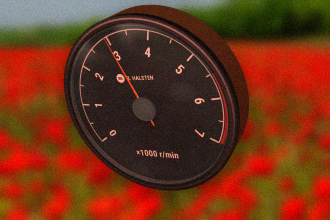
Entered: 3000 rpm
